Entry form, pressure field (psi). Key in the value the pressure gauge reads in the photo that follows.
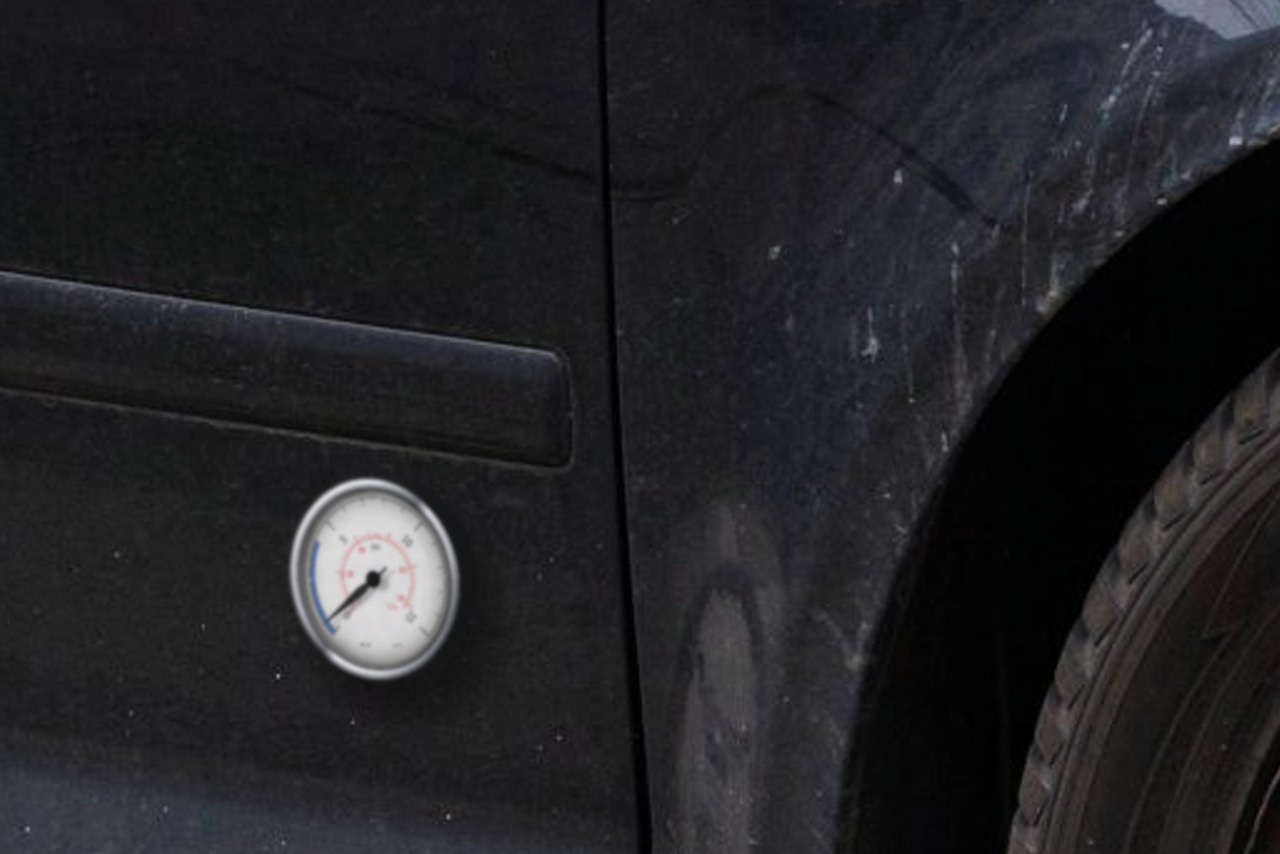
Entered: 0.5 psi
